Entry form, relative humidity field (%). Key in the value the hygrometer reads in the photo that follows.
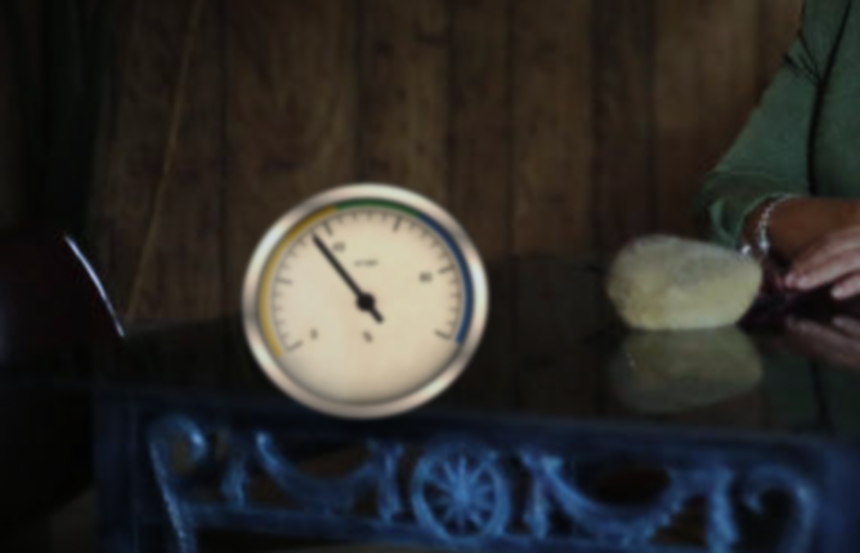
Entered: 36 %
